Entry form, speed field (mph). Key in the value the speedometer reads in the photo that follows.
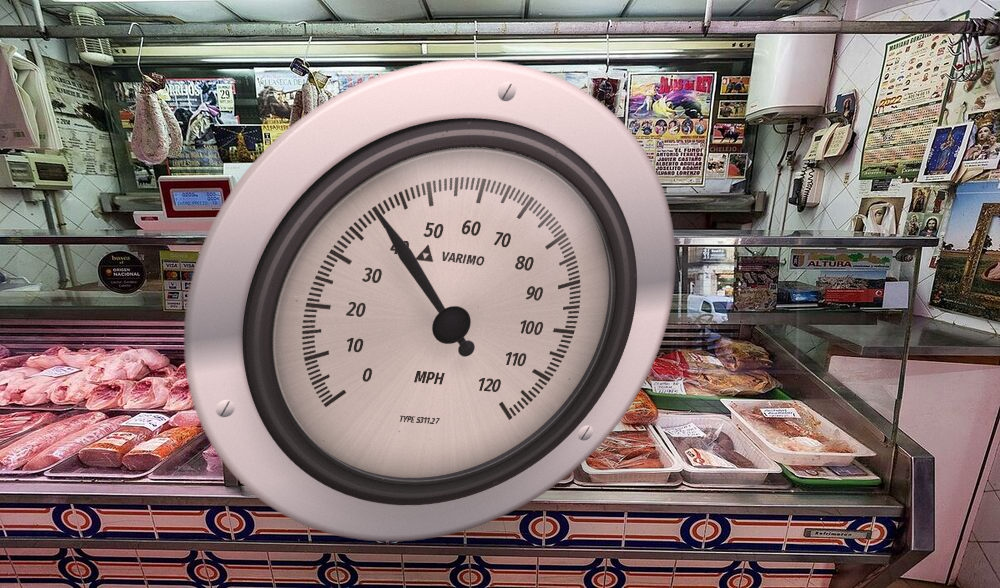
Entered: 40 mph
